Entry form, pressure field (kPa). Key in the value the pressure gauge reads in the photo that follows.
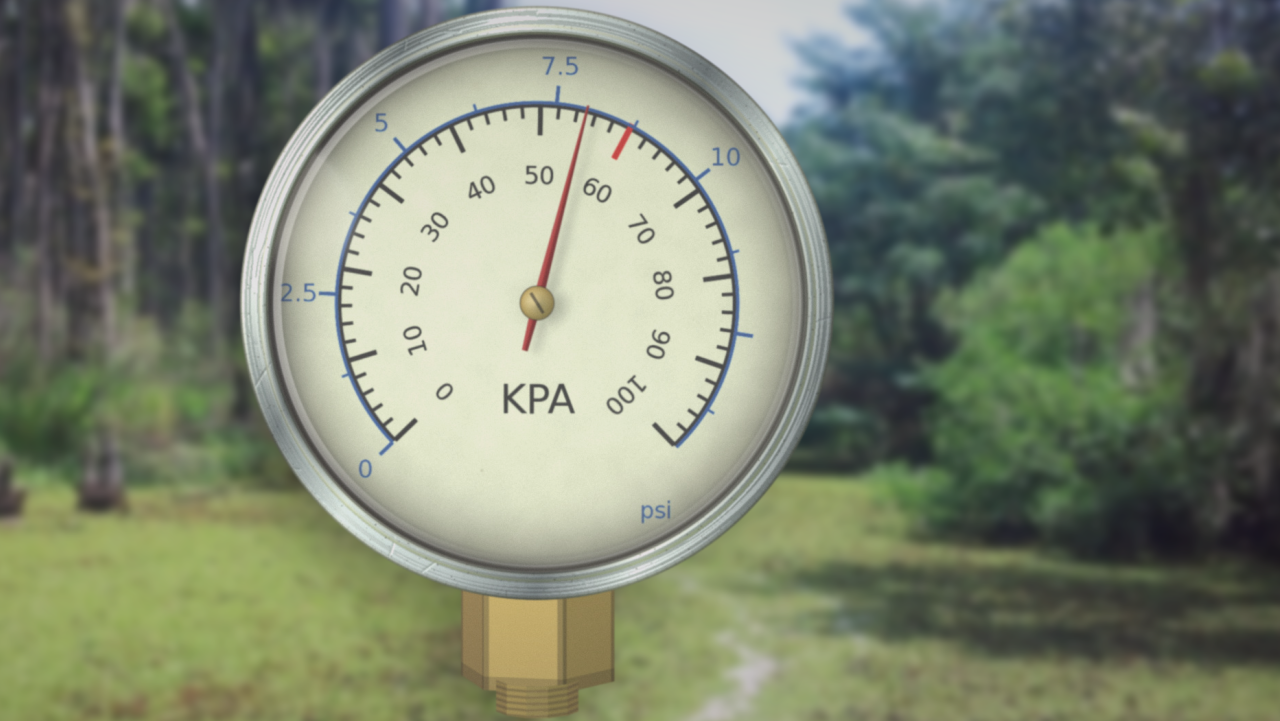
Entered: 55 kPa
